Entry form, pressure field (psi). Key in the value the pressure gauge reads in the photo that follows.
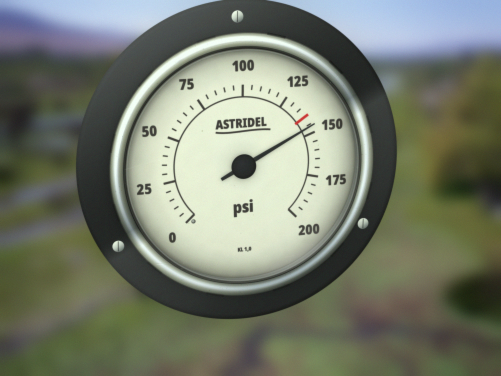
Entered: 145 psi
